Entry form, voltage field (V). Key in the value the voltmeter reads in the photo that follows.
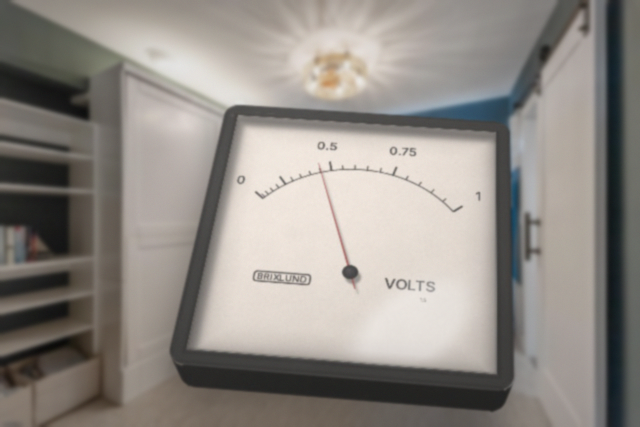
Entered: 0.45 V
